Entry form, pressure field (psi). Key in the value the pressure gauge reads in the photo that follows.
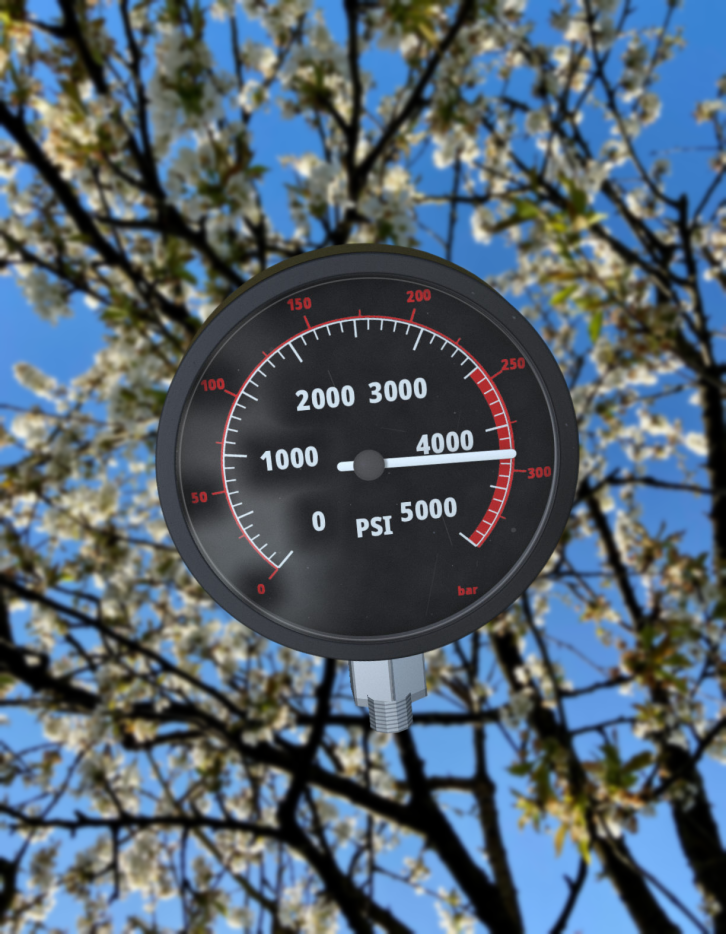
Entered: 4200 psi
